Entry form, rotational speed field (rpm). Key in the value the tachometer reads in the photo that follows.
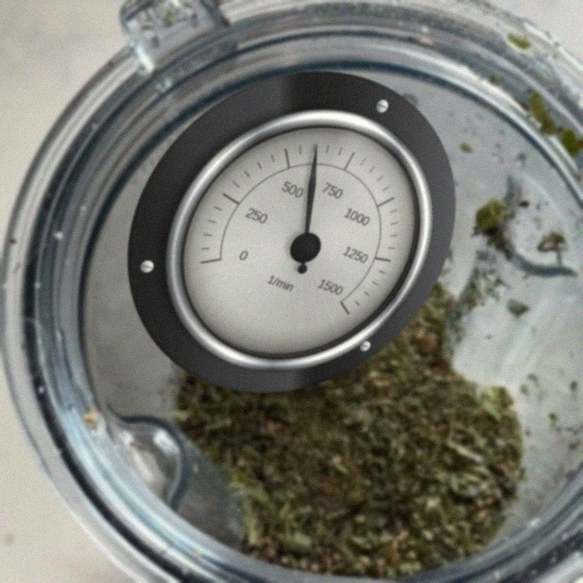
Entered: 600 rpm
